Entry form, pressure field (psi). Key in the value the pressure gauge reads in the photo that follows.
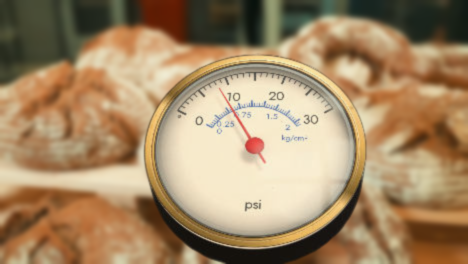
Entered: 8 psi
